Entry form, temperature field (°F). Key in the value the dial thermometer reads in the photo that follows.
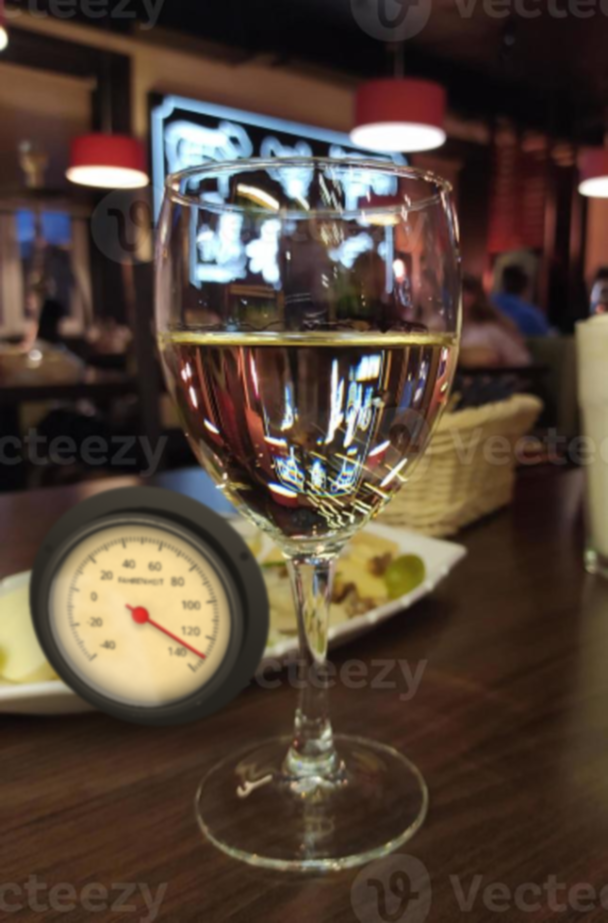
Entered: 130 °F
